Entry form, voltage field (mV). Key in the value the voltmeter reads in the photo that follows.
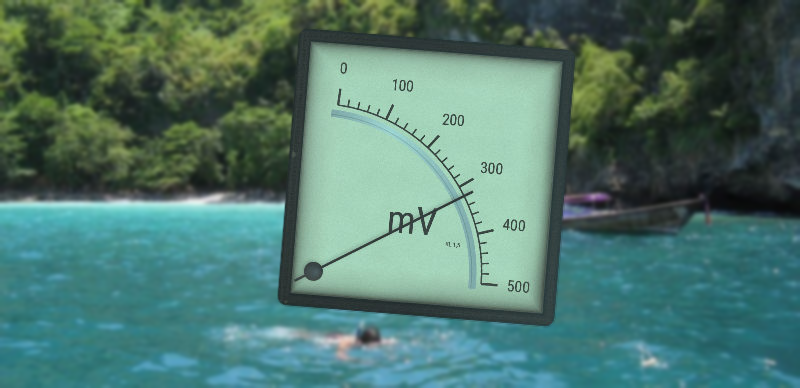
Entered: 320 mV
